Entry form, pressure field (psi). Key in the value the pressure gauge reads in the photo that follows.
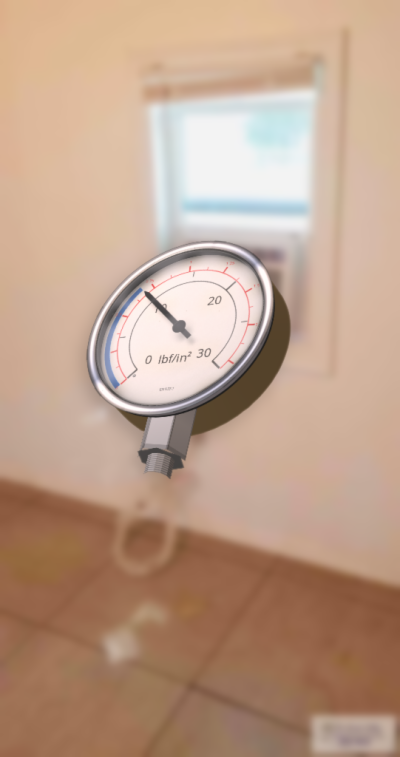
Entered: 10 psi
